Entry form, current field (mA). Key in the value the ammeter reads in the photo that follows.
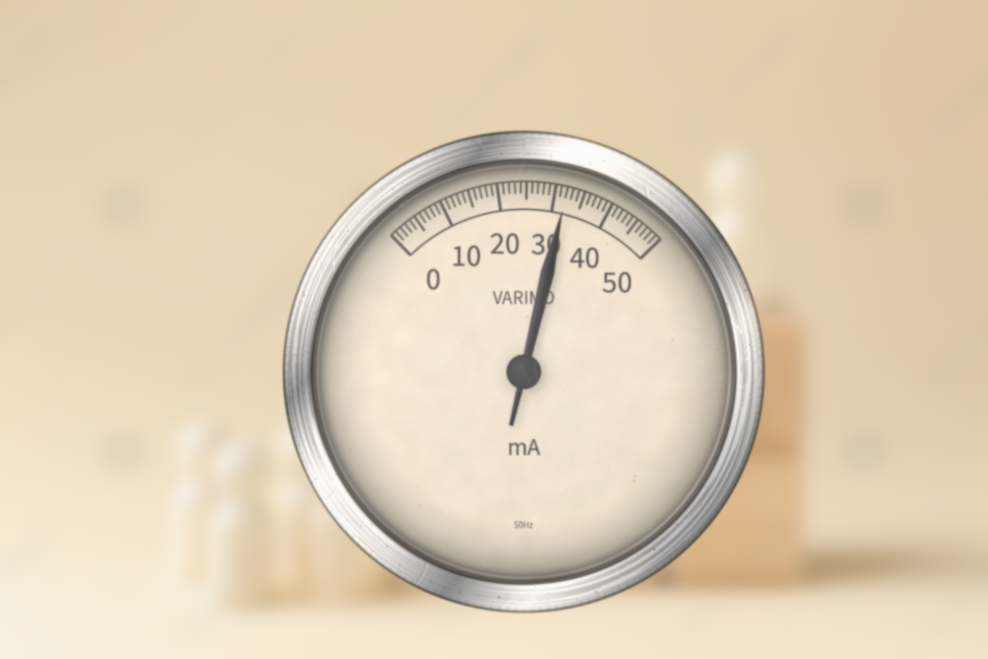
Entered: 32 mA
